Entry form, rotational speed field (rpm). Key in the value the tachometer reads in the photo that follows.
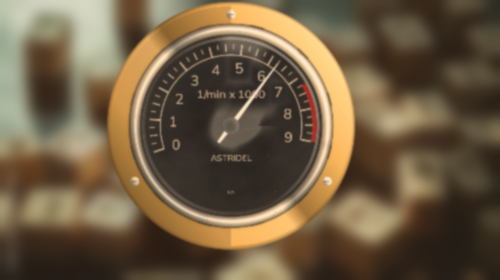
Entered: 6250 rpm
